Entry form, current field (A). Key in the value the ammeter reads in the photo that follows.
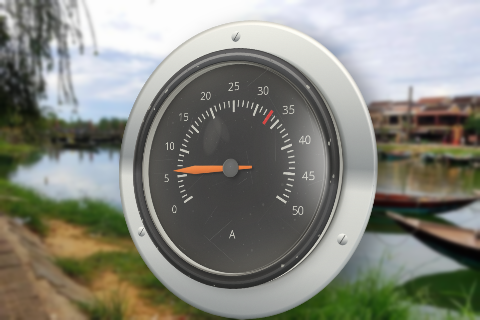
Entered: 6 A
